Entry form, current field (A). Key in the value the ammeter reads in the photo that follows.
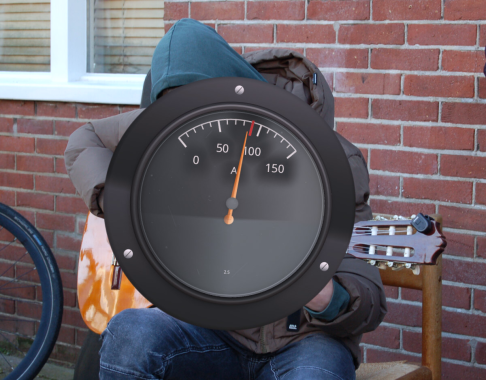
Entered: 85 A
